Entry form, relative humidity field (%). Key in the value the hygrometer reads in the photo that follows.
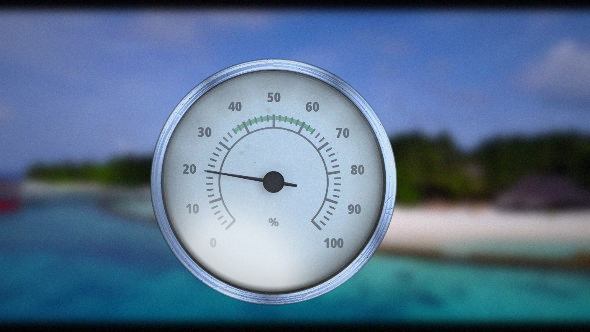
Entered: 20 %
